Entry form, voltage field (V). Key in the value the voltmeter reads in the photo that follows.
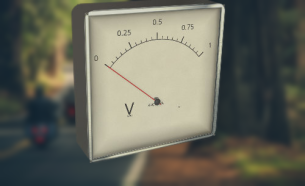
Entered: 0 V
